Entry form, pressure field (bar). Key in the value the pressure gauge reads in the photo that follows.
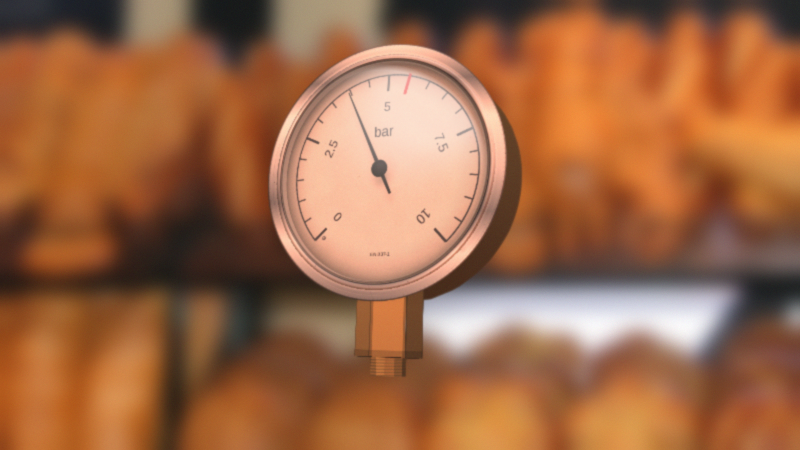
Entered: 4 bar
